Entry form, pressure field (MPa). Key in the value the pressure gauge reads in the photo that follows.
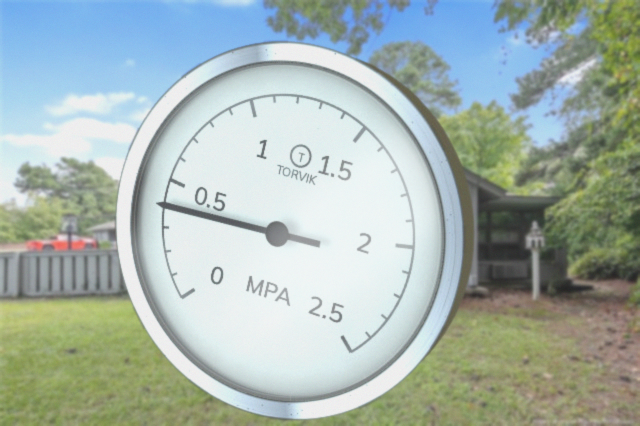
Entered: 0.4 MPa
